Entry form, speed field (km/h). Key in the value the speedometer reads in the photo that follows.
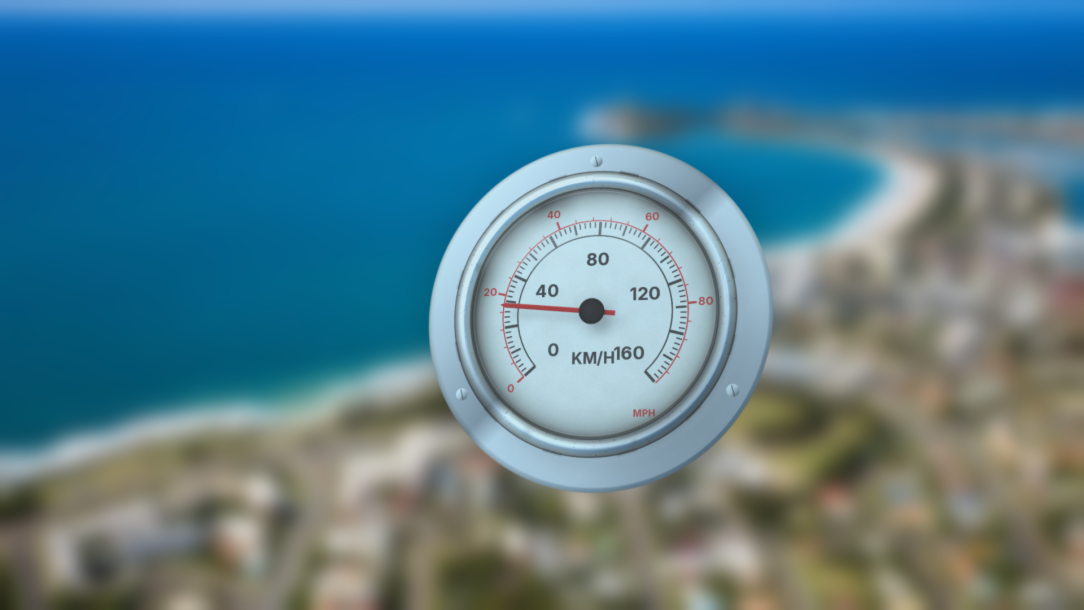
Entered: 28 km/h
